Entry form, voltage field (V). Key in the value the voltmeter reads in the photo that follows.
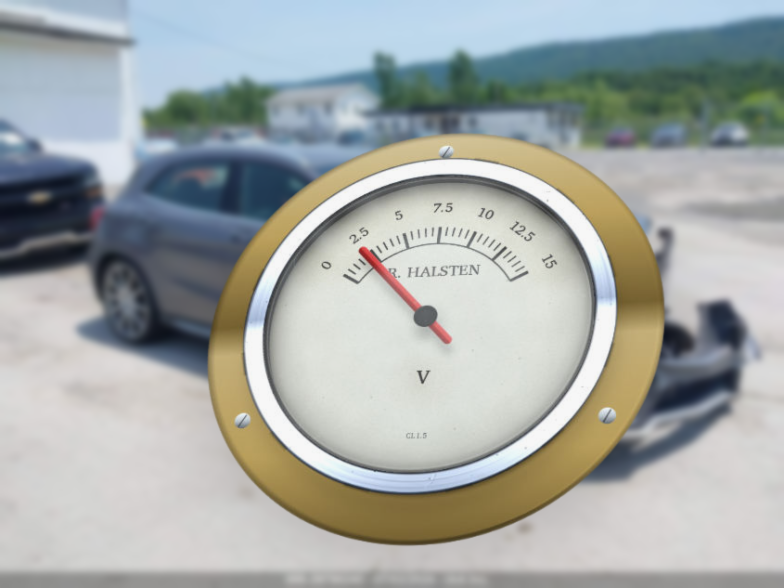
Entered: 2 V
